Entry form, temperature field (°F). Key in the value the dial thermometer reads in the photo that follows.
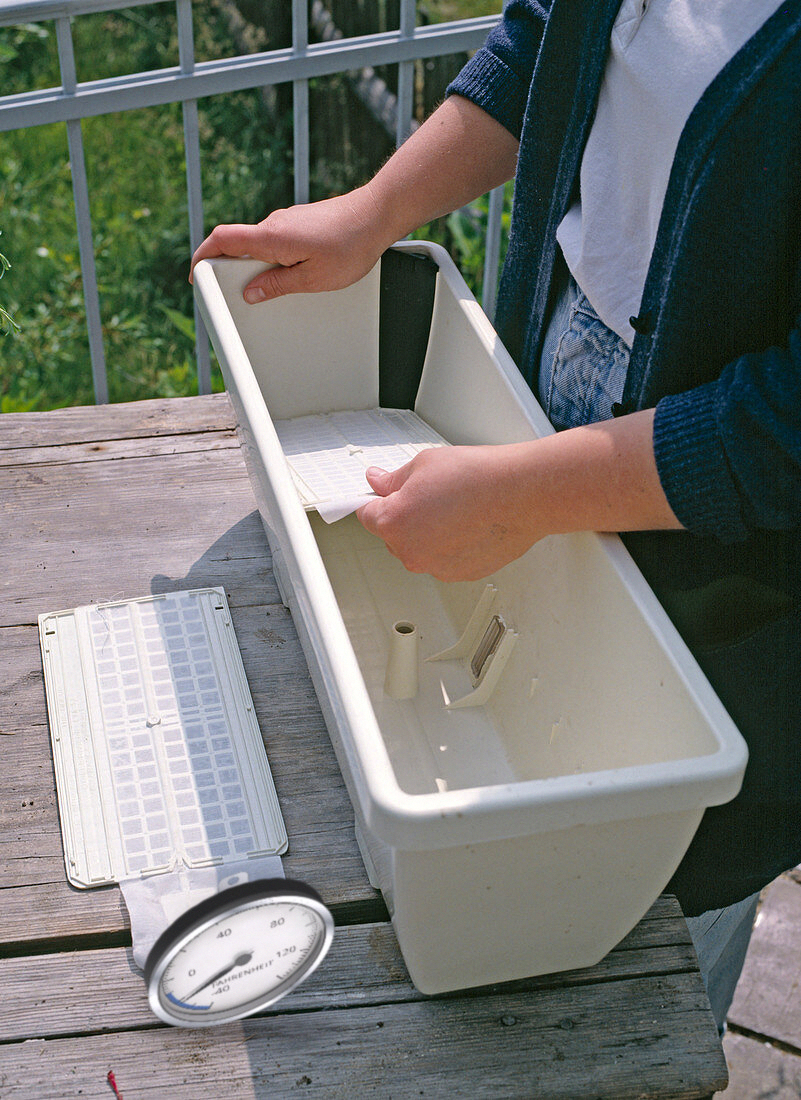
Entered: -20 °F
